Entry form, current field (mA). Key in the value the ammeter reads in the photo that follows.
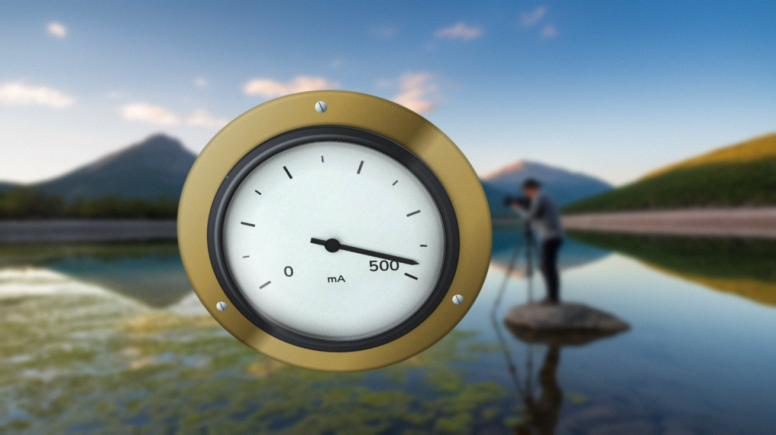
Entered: 475 mA
